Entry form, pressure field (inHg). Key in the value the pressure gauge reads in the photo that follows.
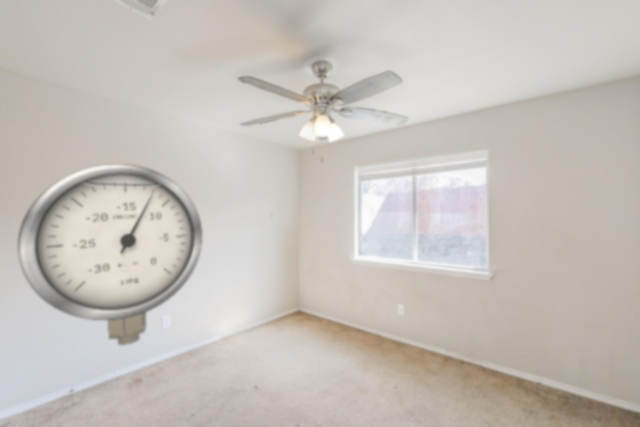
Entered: -12 inHg
